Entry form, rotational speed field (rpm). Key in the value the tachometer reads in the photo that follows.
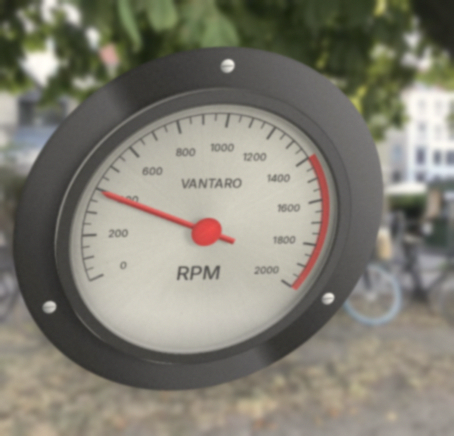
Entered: 400 rpm
